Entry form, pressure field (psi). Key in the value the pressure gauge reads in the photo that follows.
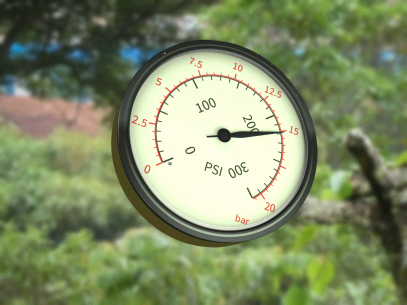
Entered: 220 psi
